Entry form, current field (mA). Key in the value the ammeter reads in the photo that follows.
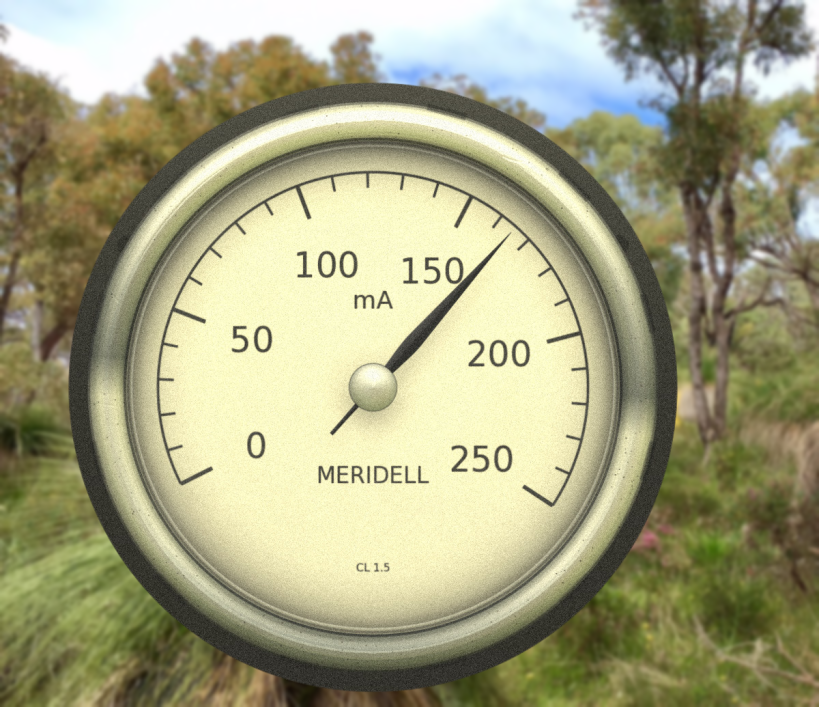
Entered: 165 mA
